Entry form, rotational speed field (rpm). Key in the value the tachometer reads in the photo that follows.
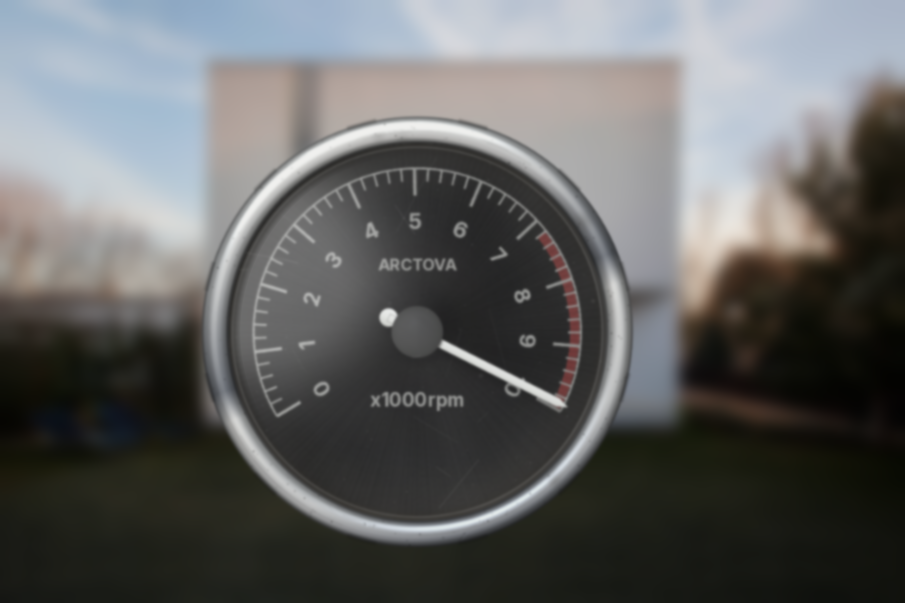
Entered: 9900 rpm
